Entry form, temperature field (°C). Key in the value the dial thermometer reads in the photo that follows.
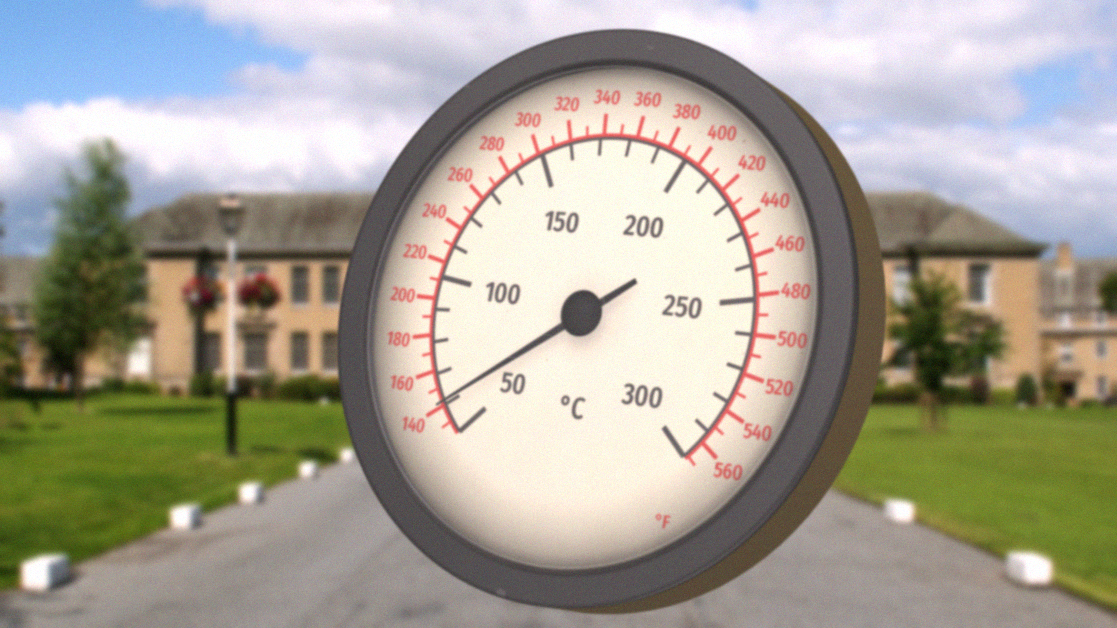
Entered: 60 °C
